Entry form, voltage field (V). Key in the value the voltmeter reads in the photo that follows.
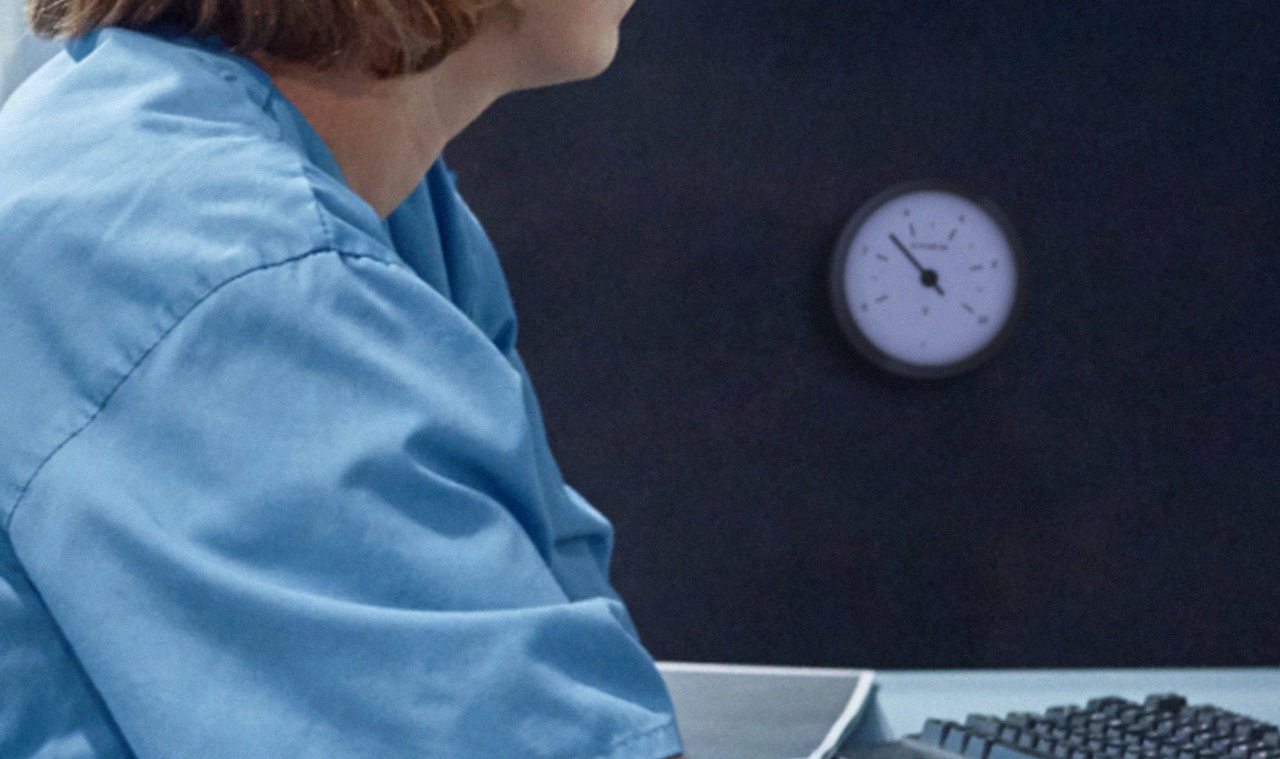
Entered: 3 V
